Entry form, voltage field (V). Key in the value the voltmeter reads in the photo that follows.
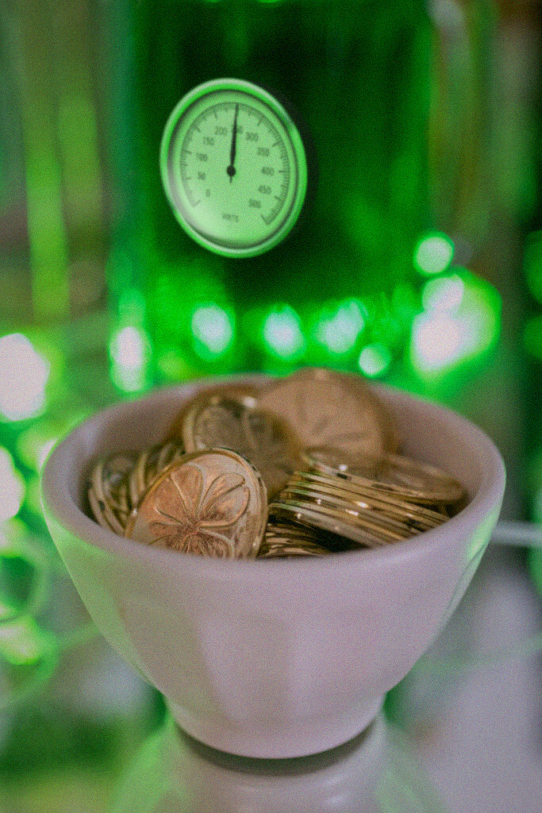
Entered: 250 V
